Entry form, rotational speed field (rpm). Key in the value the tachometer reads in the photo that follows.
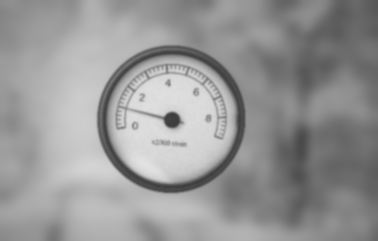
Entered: 1000 rpm
